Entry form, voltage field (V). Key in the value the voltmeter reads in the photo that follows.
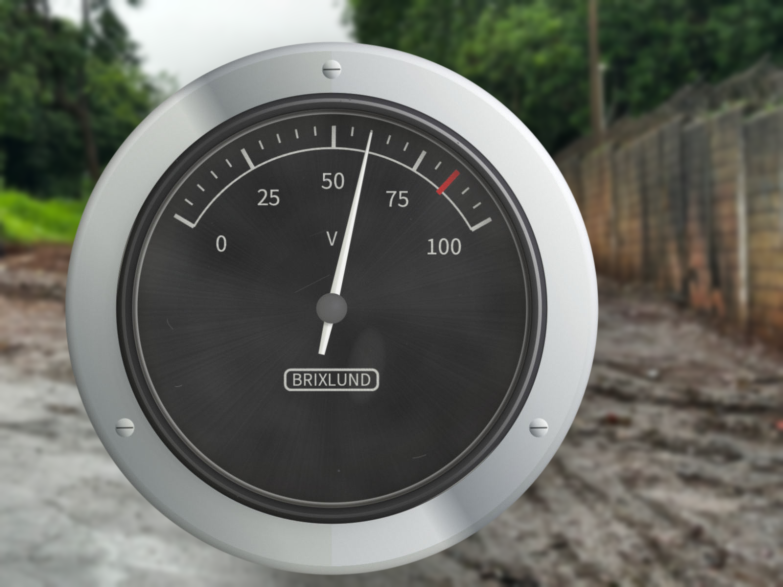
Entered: 60 V
